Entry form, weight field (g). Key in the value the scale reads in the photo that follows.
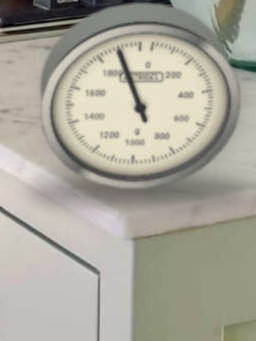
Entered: 1900 g
